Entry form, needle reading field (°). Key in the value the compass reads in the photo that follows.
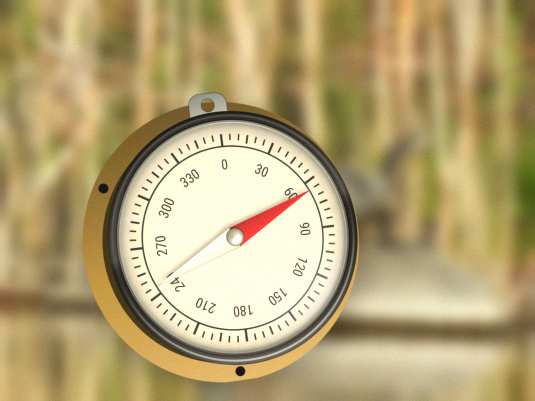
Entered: 65 °
